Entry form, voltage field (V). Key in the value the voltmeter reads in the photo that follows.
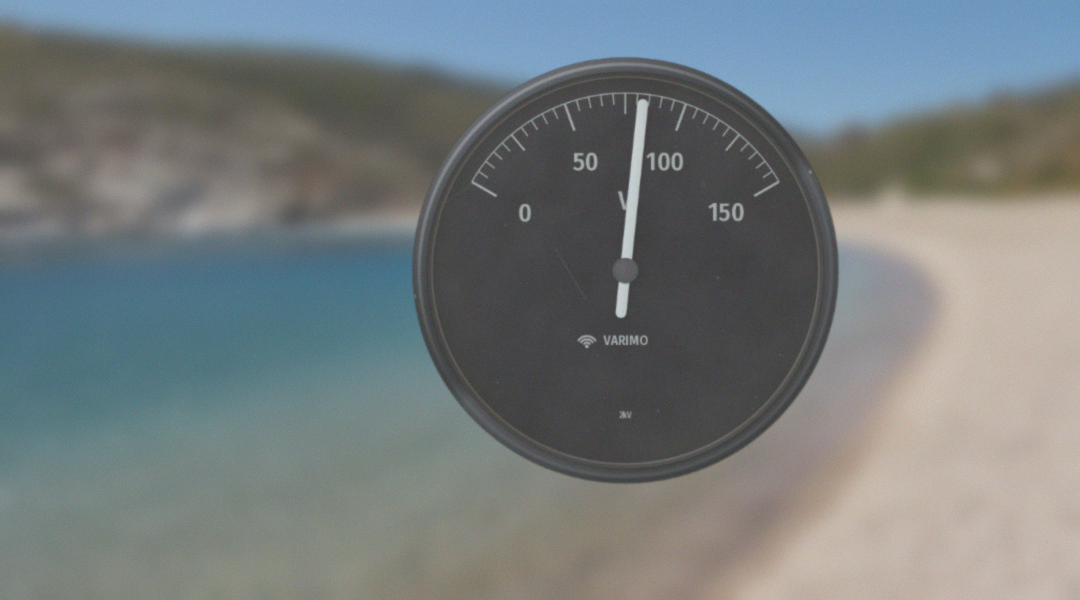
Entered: 82.5 V
